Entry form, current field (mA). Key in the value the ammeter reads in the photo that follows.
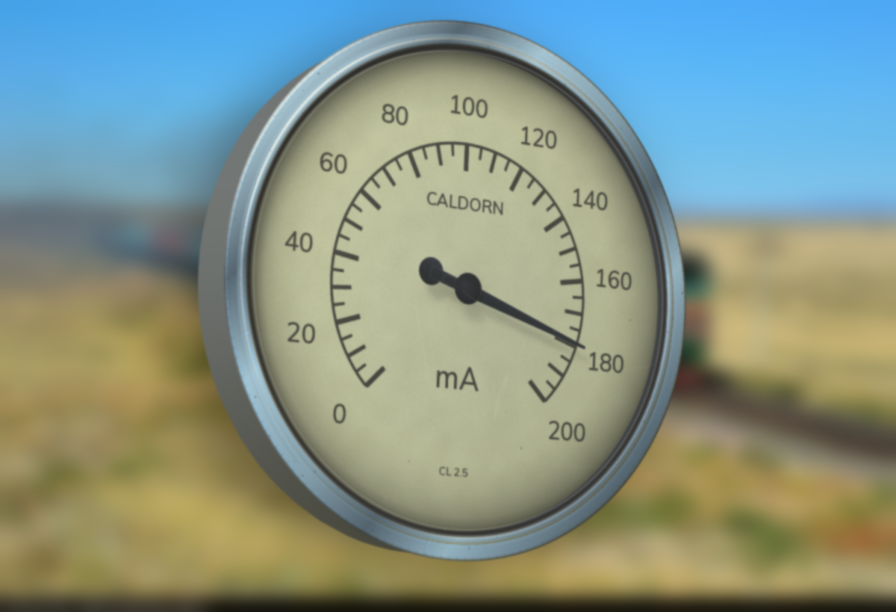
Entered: 180 mA
